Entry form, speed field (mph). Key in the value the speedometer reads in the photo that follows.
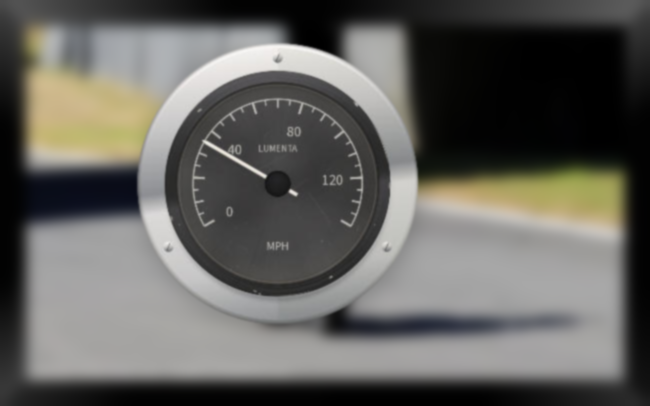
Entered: 35 mph
